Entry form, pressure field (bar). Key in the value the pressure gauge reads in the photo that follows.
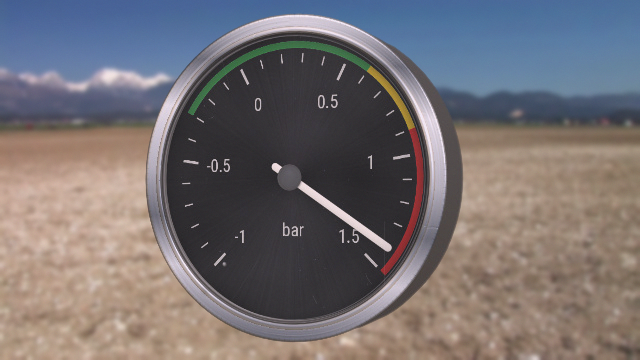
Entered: 1.4 bar
